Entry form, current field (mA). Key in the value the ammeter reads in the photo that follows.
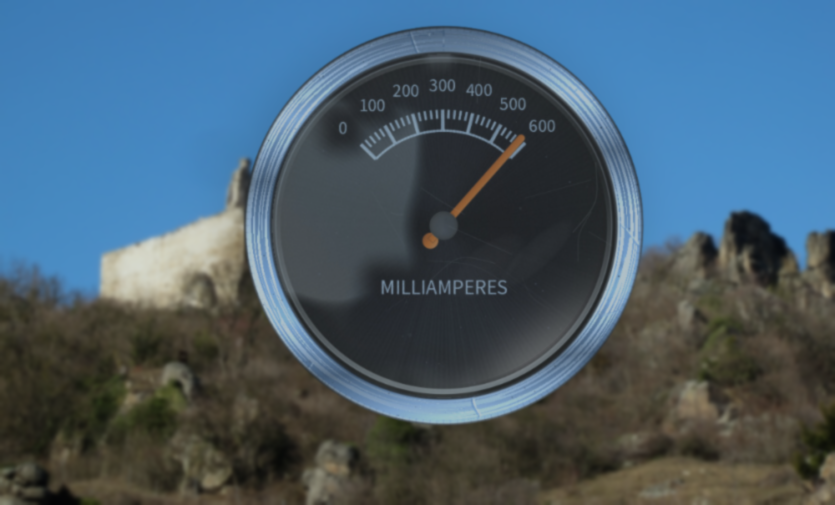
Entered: 580 mA
